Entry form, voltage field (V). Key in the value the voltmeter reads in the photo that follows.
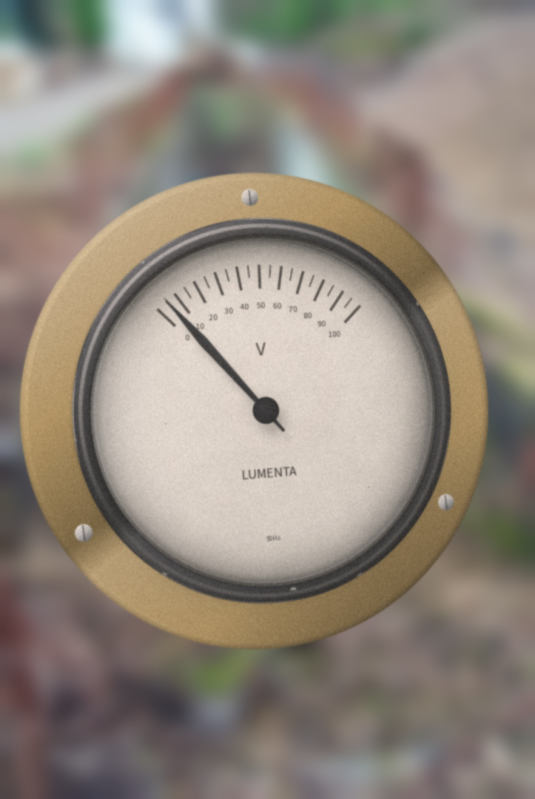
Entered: 5 V
